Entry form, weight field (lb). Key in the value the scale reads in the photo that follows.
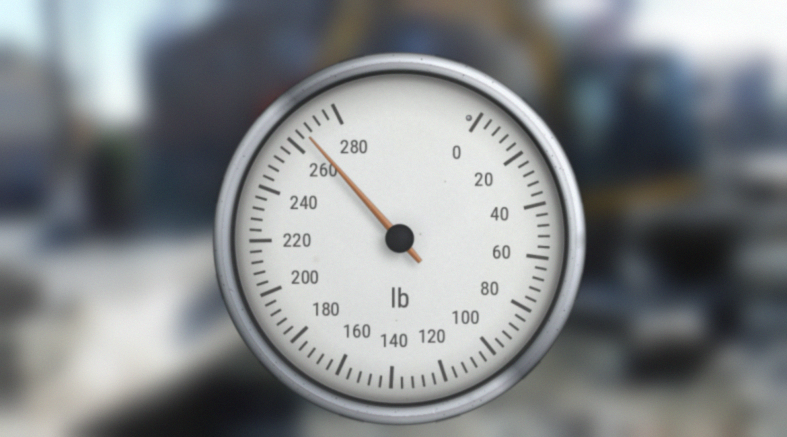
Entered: 266 lb
